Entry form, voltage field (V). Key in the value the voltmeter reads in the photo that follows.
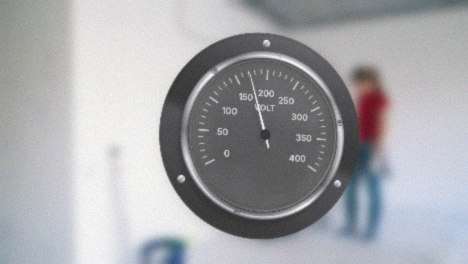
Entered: 170 V
